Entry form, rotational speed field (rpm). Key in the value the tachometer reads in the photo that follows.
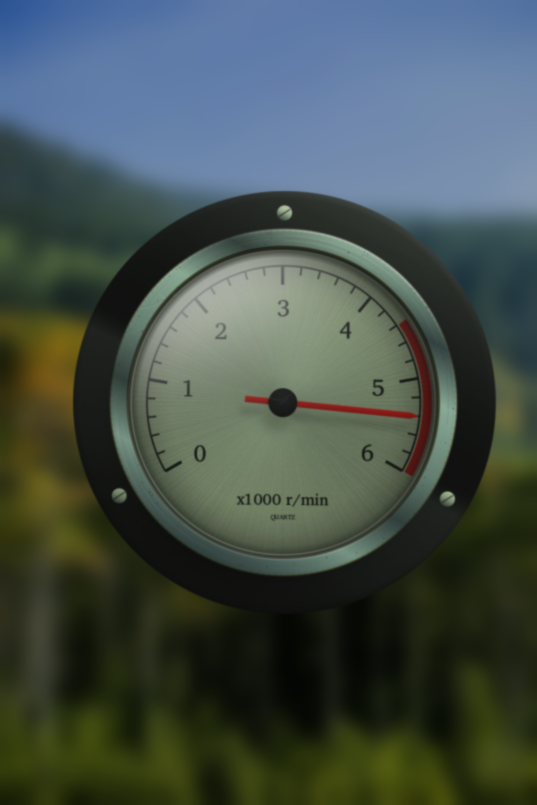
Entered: 5400 rpm
